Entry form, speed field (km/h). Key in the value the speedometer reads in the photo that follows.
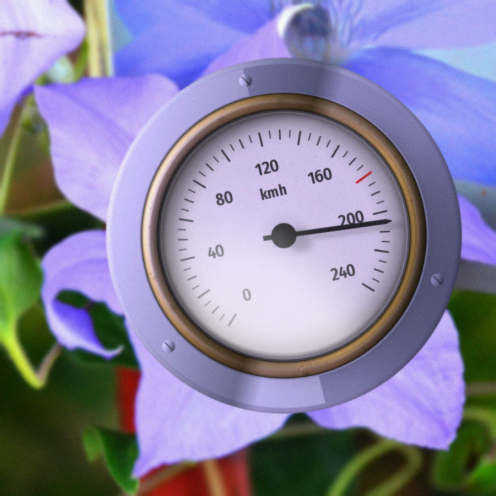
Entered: 205 km/h
